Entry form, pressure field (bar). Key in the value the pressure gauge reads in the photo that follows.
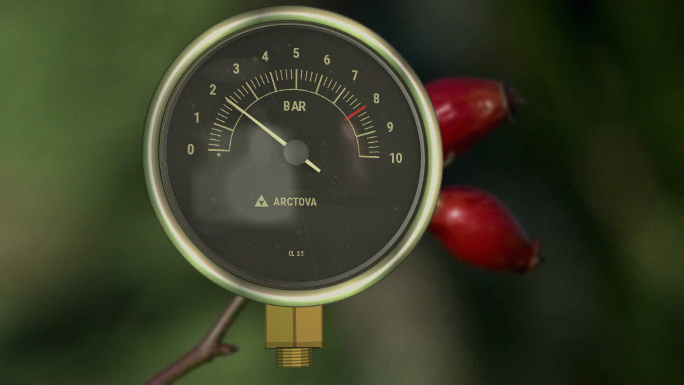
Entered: 2 bar
